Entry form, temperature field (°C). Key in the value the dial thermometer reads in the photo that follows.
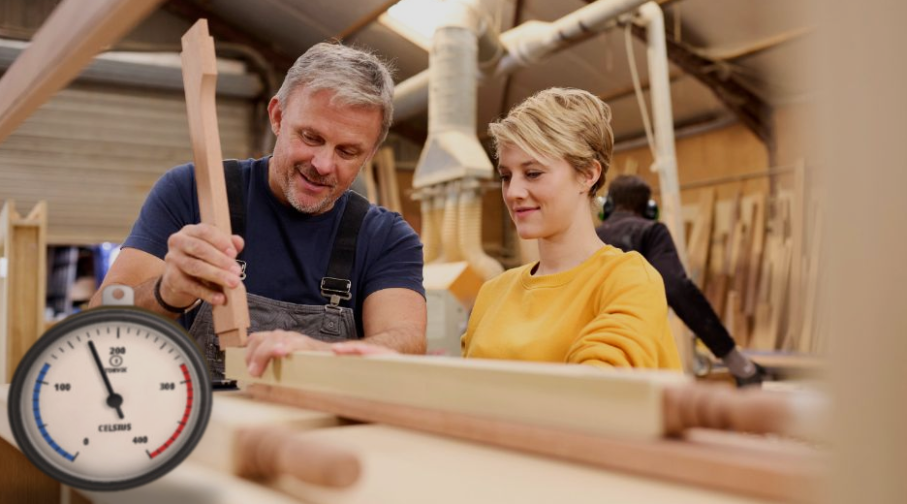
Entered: 170 °C
